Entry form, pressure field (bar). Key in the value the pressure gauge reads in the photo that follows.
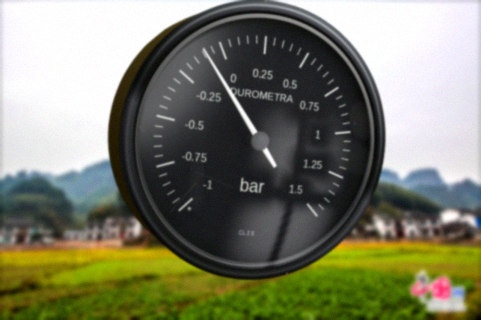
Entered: -0.1 bar
